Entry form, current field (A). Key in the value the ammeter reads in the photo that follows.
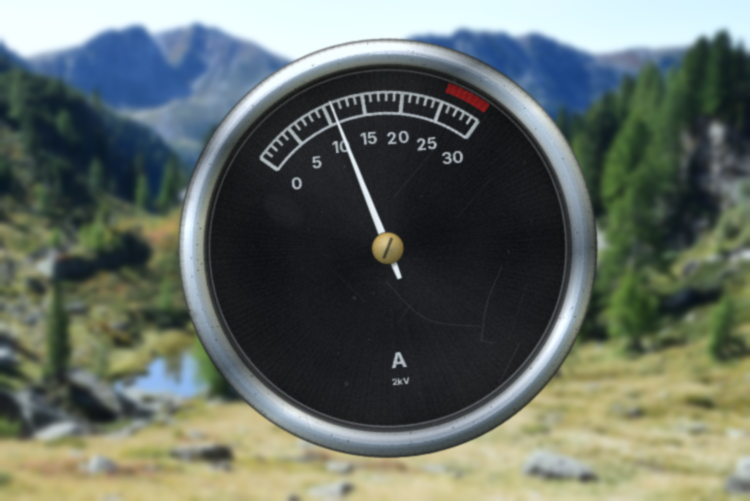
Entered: 11 A
